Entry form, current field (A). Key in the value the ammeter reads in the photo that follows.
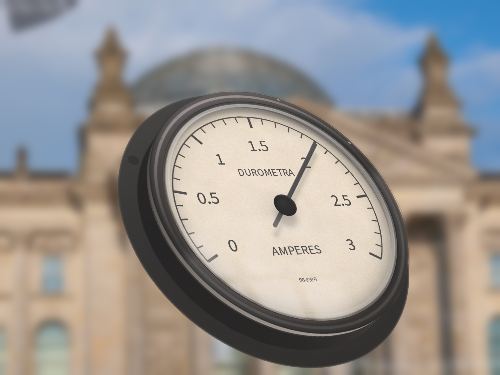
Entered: 2 A
